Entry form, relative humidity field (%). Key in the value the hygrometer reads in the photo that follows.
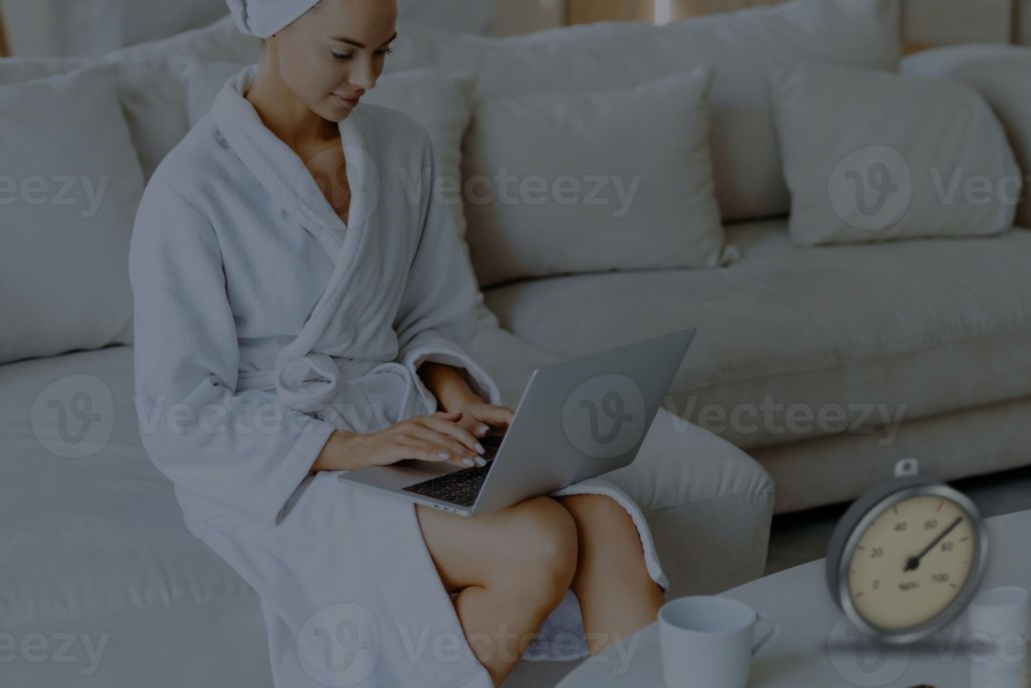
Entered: 70 %
